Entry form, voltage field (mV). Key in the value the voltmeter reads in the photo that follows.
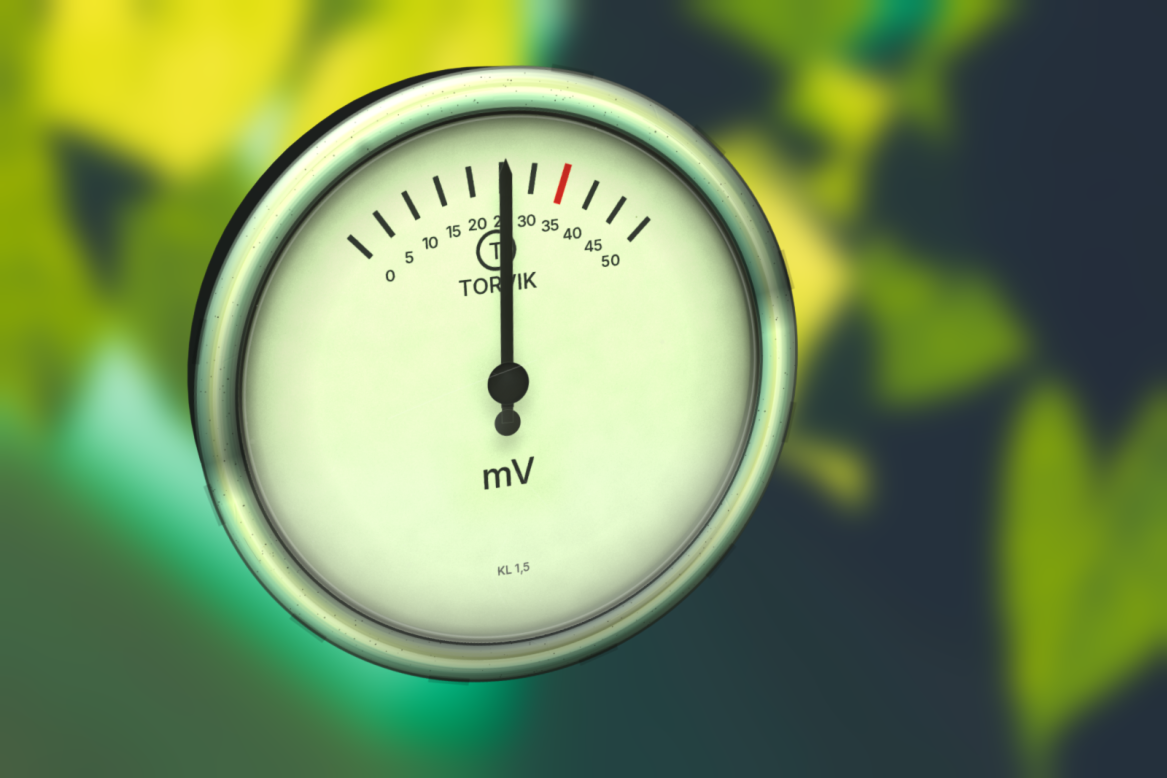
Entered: 25 mV
